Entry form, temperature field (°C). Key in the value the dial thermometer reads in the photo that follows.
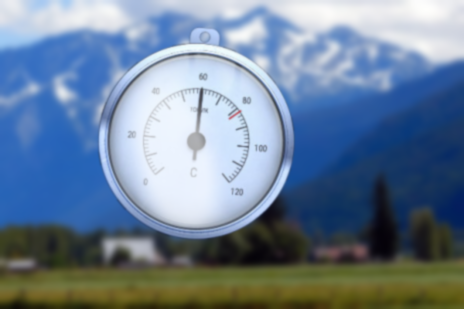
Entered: 60 °C
